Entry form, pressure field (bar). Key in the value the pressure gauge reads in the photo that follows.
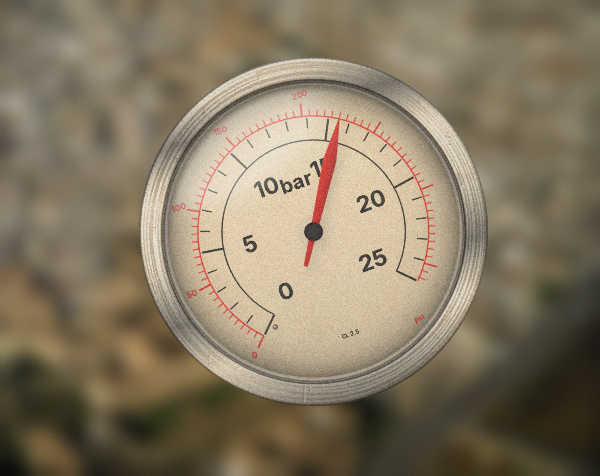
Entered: 15.5 bar
